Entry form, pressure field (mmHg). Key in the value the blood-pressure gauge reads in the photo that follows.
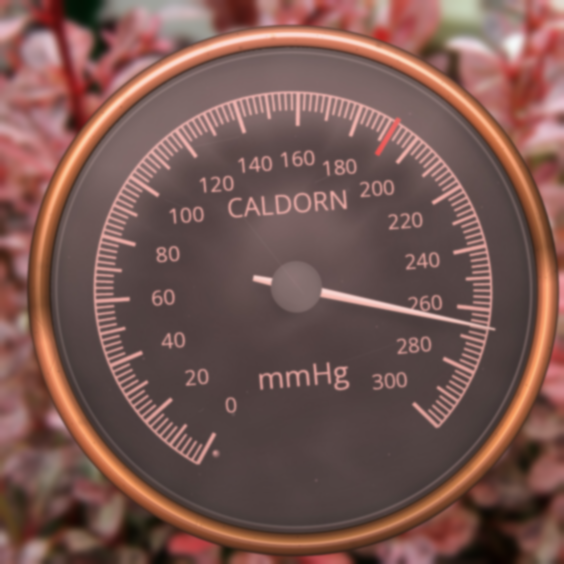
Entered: 266 mmHg
